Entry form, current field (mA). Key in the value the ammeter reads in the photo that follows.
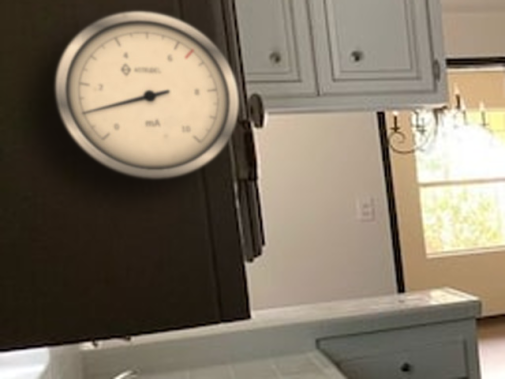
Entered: 1 mA
